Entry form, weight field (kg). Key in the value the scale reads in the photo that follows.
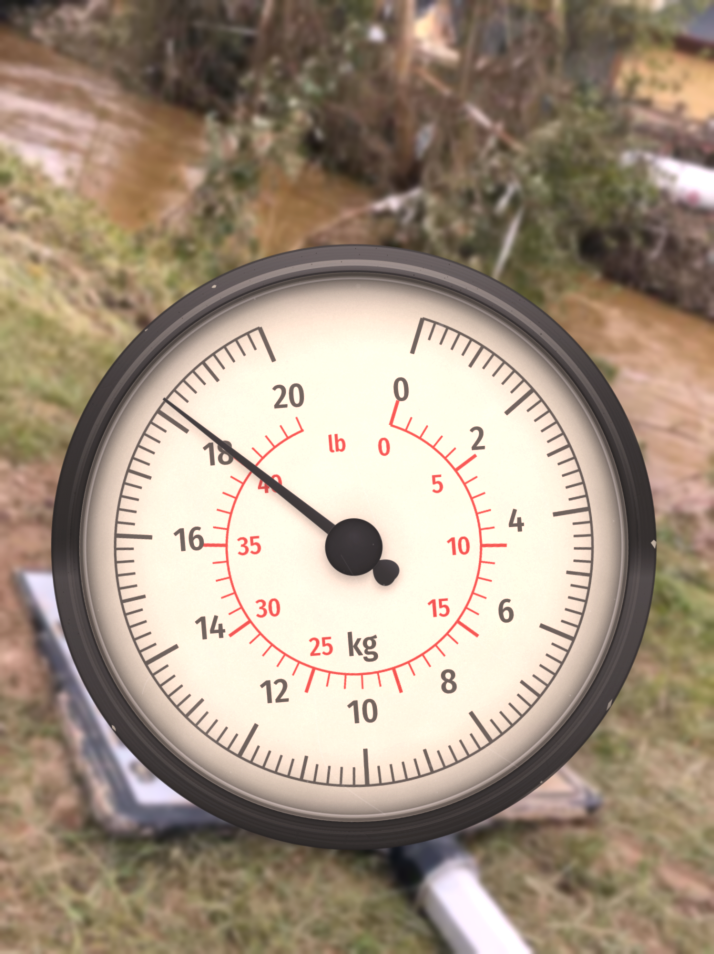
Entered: 18.2 kg
